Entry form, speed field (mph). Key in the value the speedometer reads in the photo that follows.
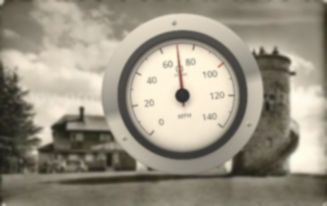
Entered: 70 mph
